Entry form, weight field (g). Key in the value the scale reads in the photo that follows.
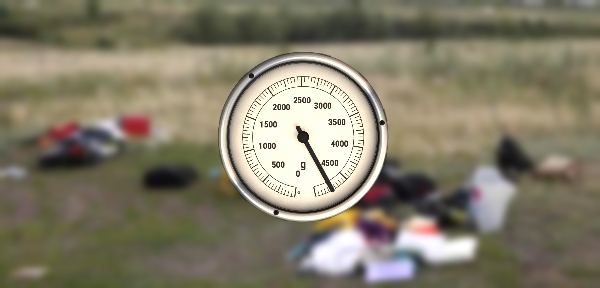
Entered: 4750 g
